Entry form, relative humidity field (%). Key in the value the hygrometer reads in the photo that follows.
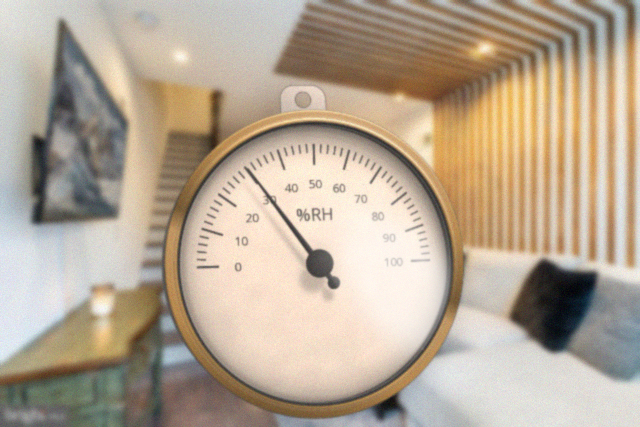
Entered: 30 %
